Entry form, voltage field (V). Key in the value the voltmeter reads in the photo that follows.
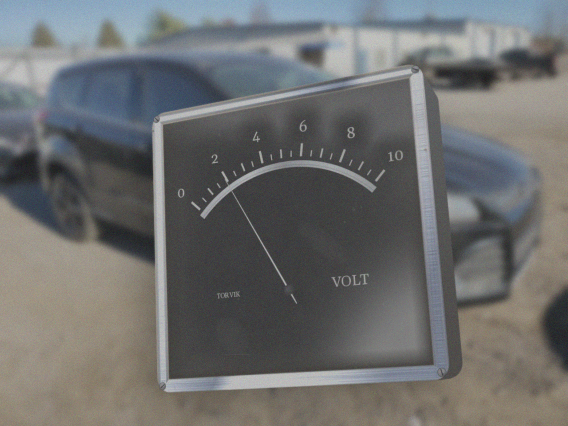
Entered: 2 V
